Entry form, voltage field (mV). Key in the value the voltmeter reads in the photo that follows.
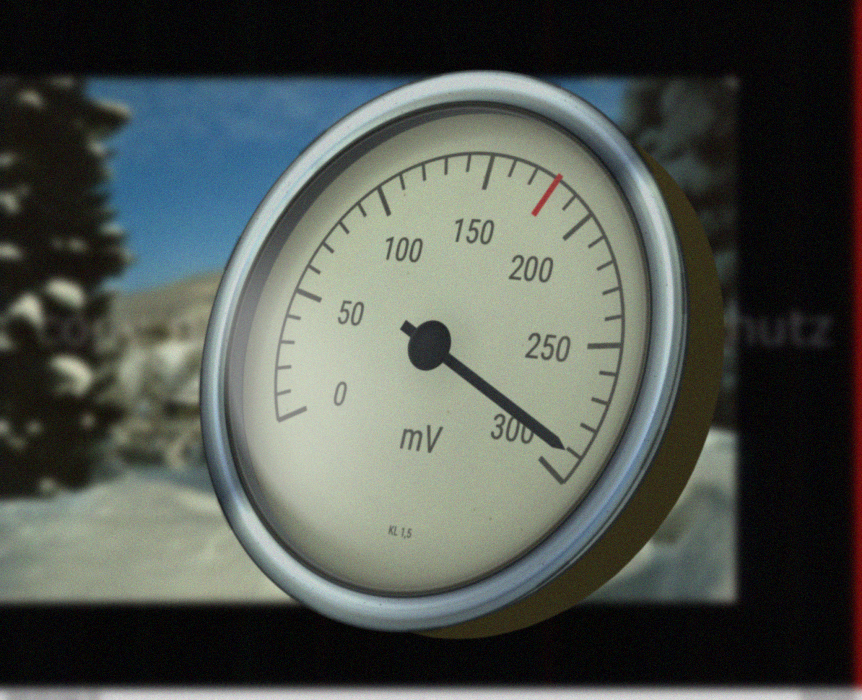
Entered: 290 mV
